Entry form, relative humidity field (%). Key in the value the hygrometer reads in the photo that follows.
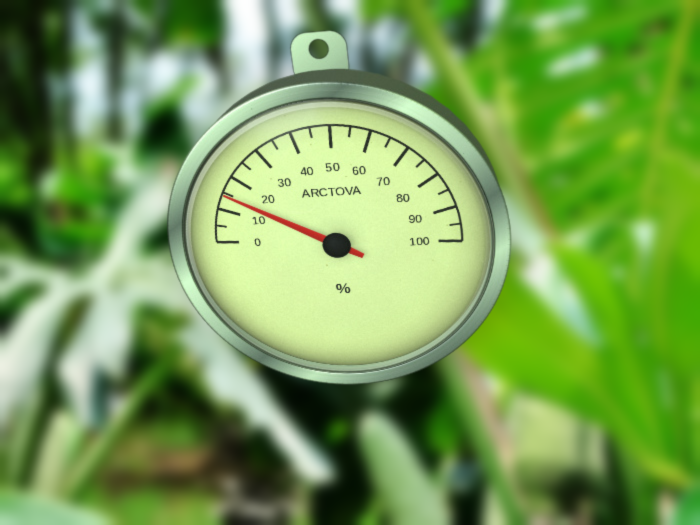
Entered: 15 %
